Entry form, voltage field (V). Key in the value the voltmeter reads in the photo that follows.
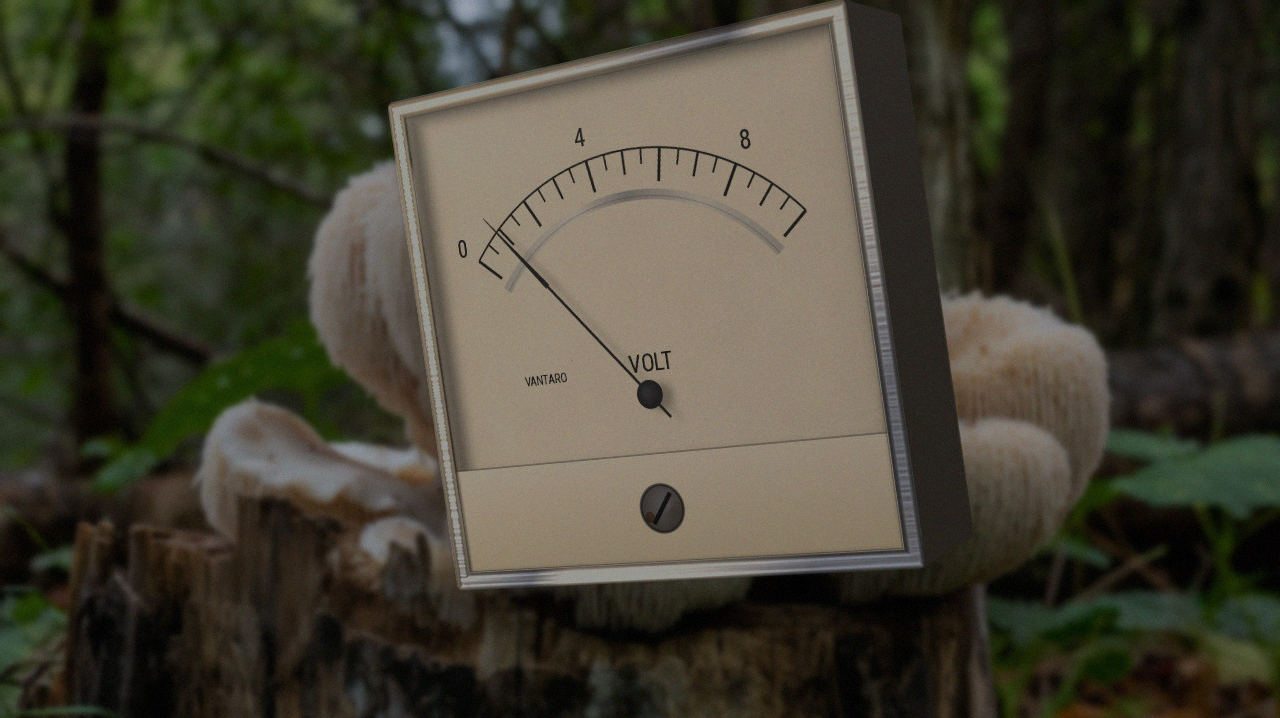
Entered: 1 V
